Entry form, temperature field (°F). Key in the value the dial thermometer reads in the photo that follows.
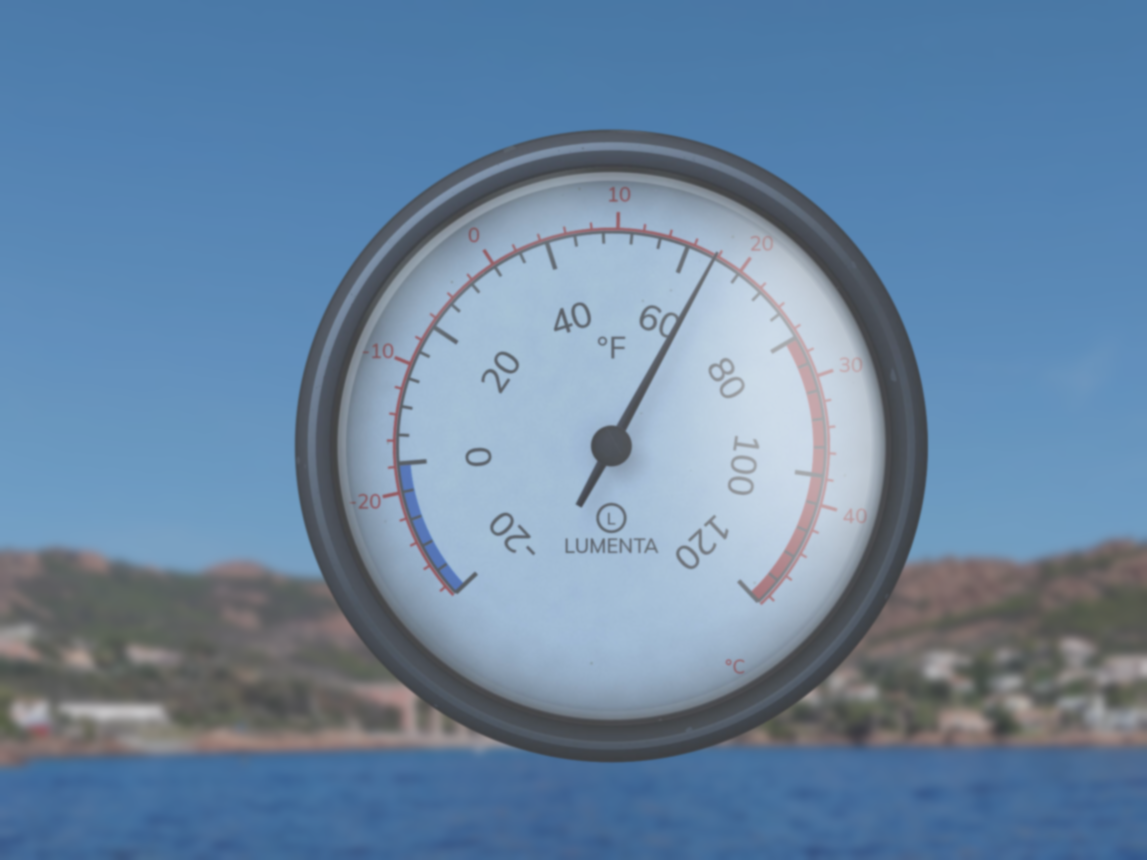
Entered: 64 °F
